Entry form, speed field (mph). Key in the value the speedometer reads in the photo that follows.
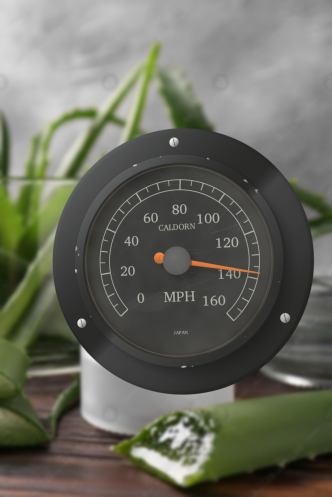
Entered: 137.5 mph
